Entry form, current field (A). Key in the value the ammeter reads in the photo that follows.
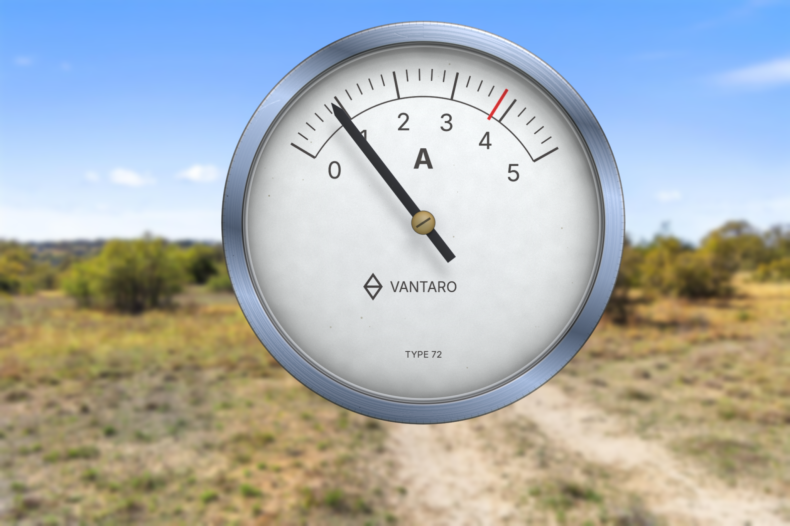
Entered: 0.9 A
